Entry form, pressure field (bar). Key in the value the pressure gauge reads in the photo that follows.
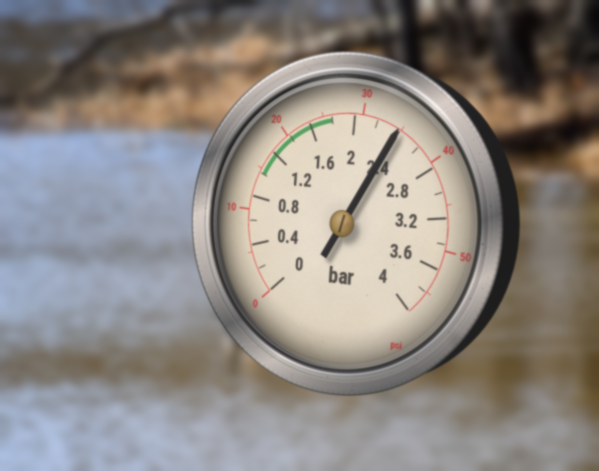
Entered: 2.4 bar
